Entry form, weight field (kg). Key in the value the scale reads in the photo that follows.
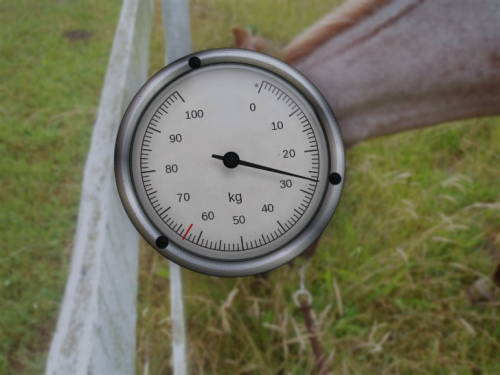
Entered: 27 kg
